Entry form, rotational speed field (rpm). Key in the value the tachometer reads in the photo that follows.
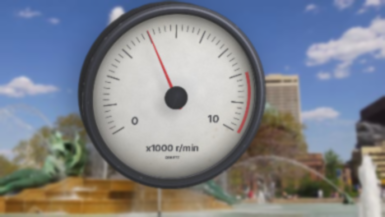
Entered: 4000 rpm
